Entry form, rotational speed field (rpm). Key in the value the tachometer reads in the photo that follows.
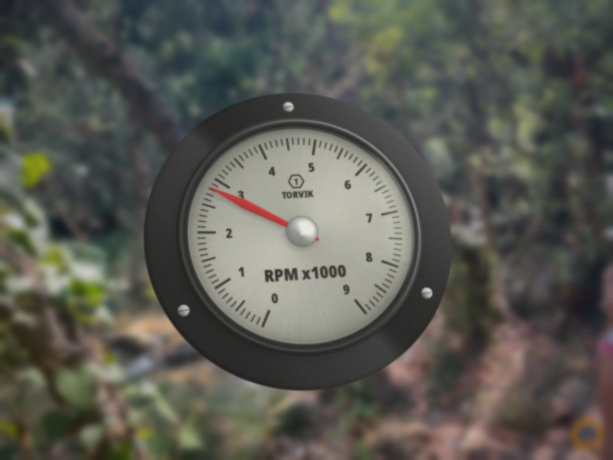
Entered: 2800 rpm
